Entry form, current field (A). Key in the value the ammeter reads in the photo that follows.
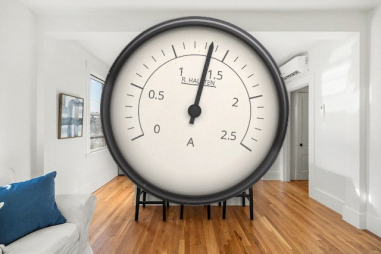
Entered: 1.35 A
